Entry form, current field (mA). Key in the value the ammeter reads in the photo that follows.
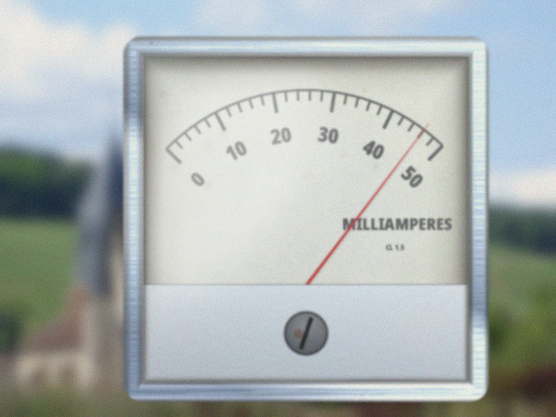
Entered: 46 mA
